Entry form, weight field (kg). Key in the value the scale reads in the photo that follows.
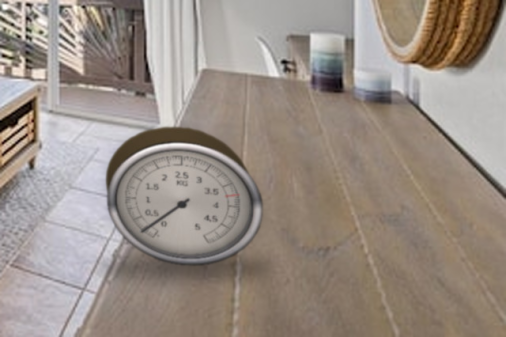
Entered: 0.25 kg
